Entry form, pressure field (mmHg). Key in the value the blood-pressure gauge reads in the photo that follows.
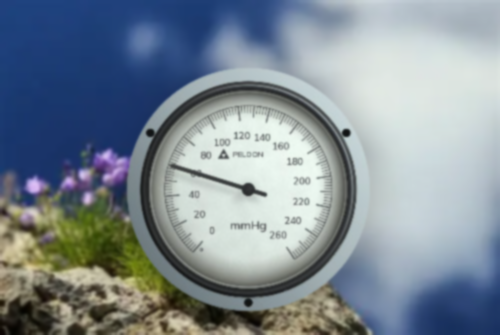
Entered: 60 mmHg
